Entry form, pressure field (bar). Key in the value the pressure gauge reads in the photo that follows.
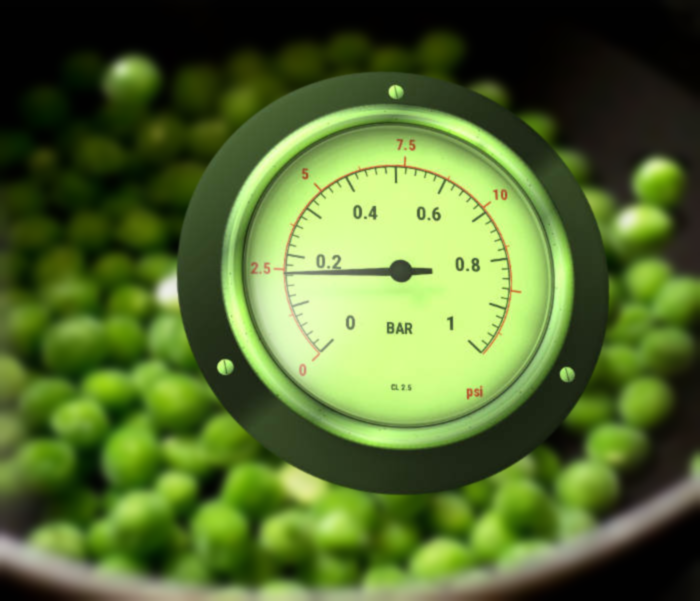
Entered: 0.16 bar
